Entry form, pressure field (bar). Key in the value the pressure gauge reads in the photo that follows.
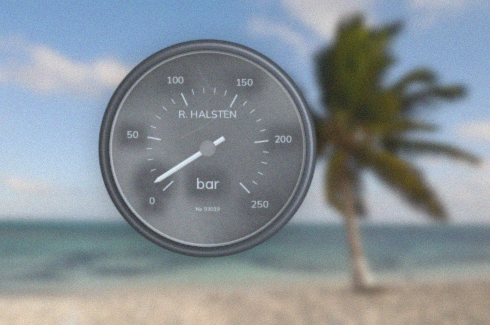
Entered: 10 bar
